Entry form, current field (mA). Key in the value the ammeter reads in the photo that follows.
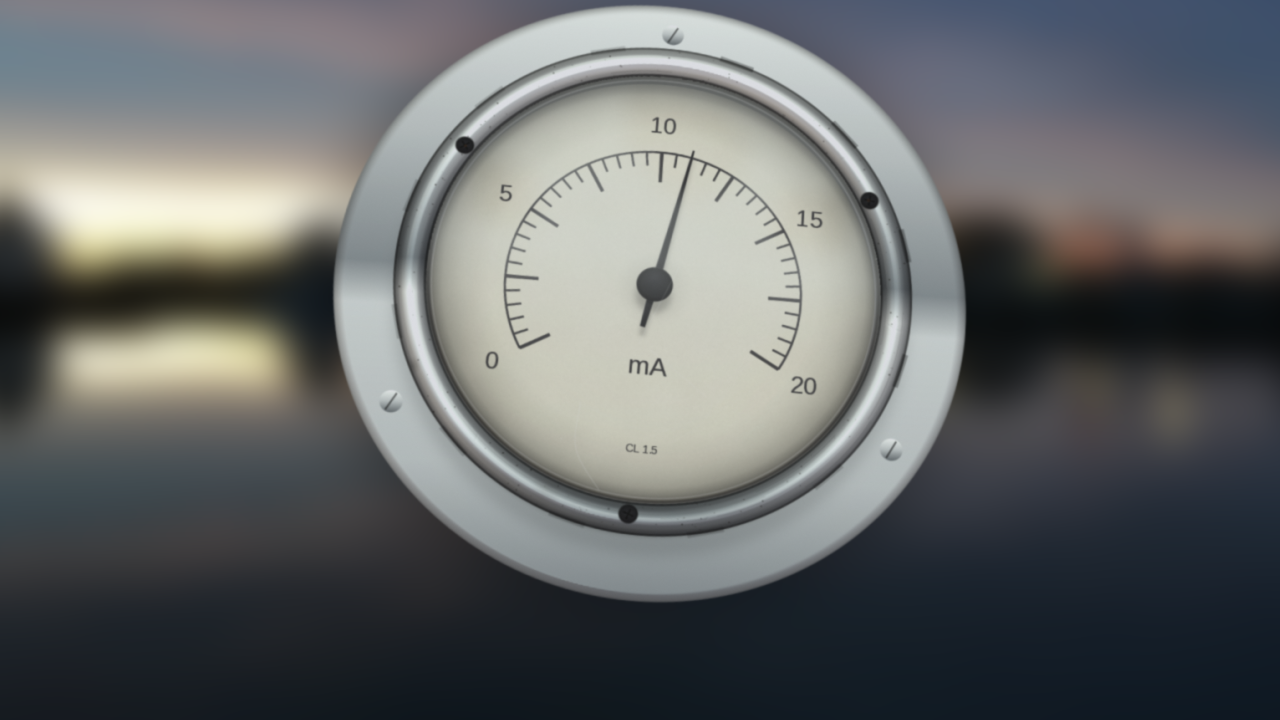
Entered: 11 mA
